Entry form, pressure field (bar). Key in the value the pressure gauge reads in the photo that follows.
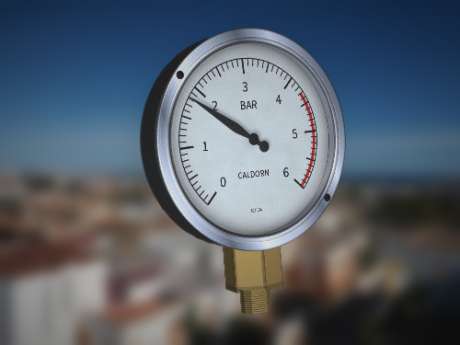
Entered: 1.8 bar
